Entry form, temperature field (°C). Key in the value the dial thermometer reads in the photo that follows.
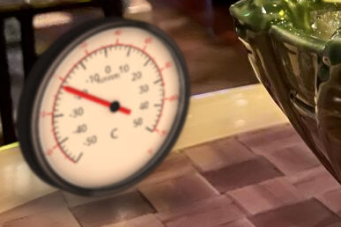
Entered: -20 °C
